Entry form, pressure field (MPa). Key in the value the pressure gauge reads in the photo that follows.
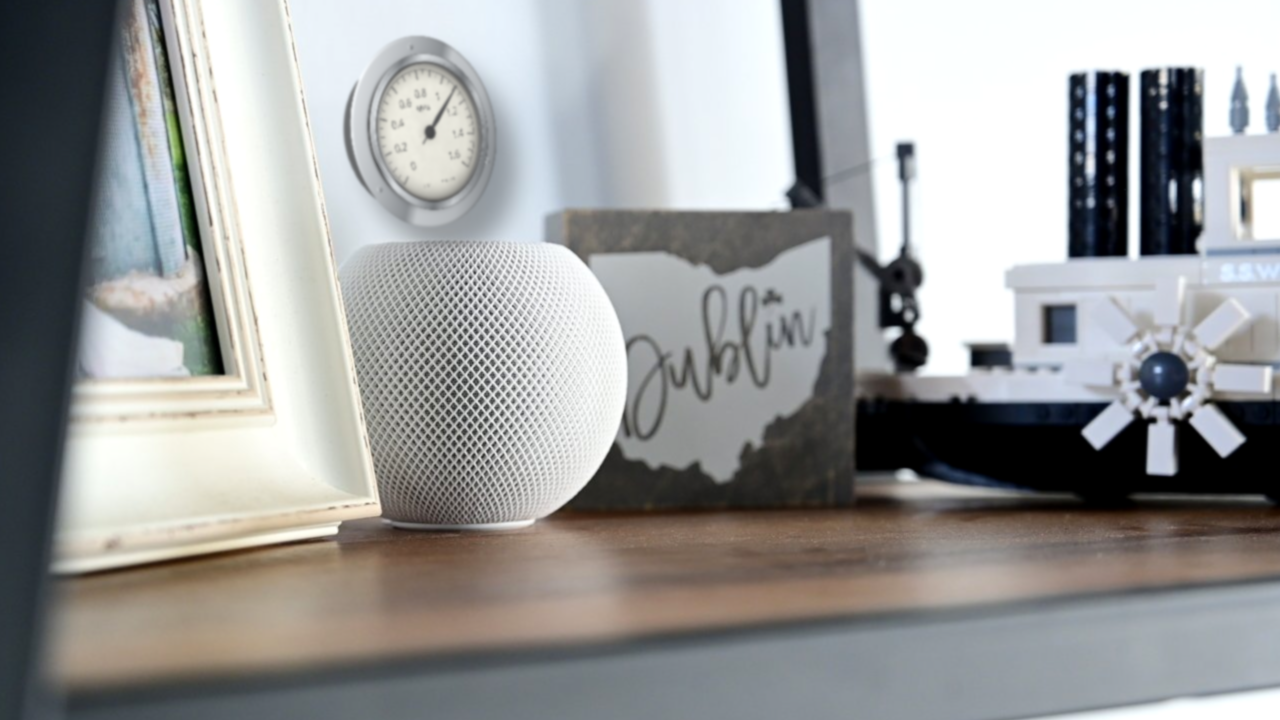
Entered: 1.1 MPa
